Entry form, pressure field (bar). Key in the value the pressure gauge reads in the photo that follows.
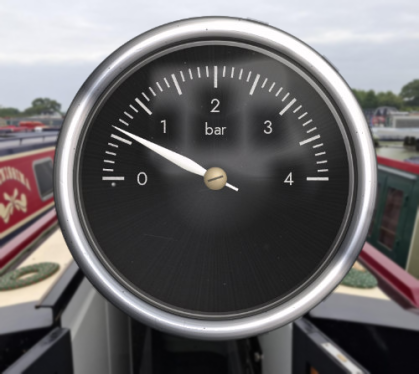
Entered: 0.6 bar
